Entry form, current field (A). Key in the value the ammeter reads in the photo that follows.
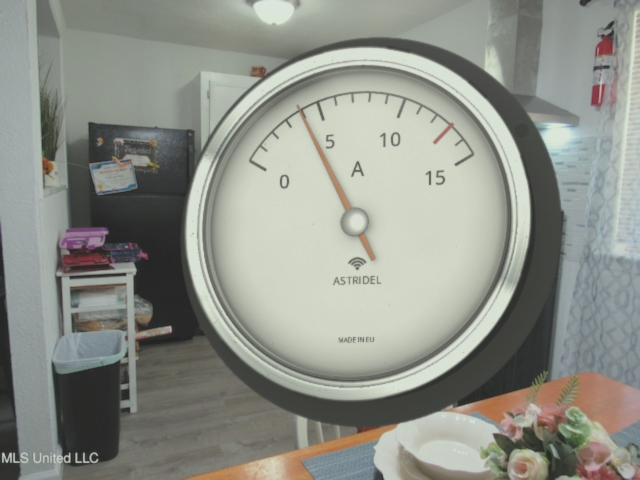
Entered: 4 A
